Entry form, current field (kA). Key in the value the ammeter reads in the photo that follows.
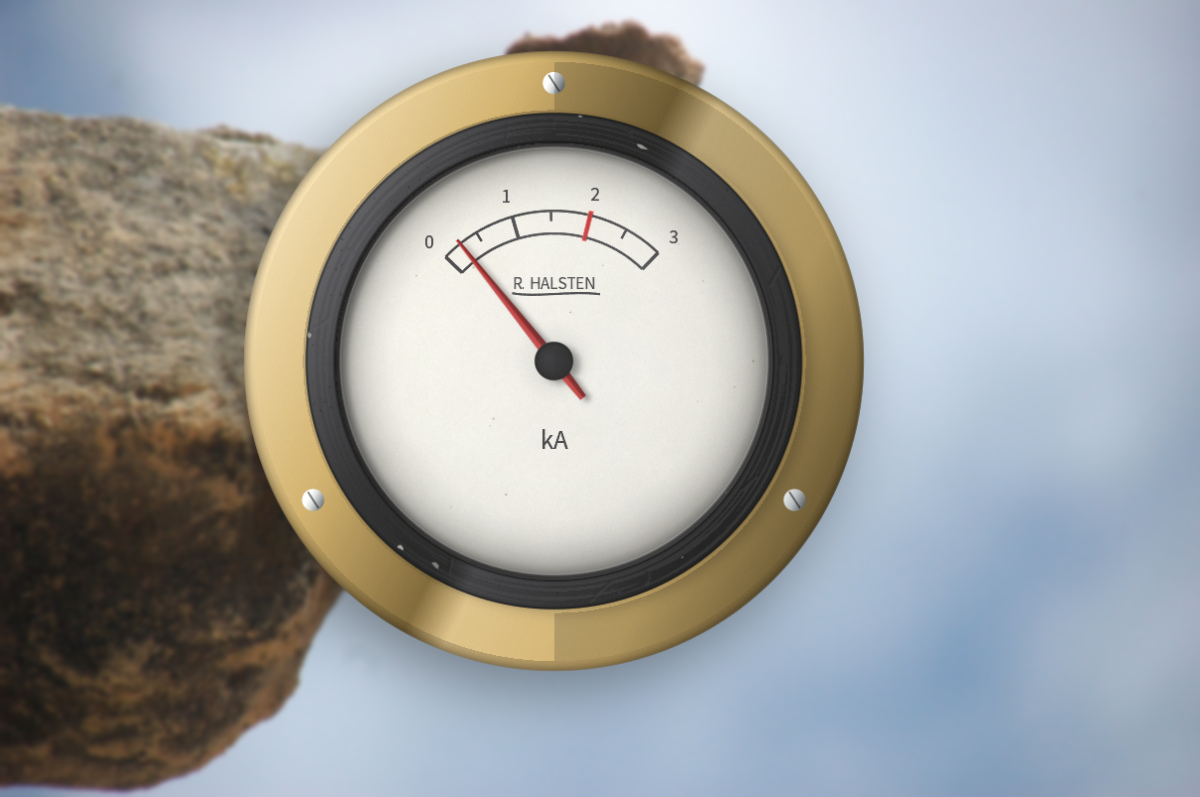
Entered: 0.25 kA
